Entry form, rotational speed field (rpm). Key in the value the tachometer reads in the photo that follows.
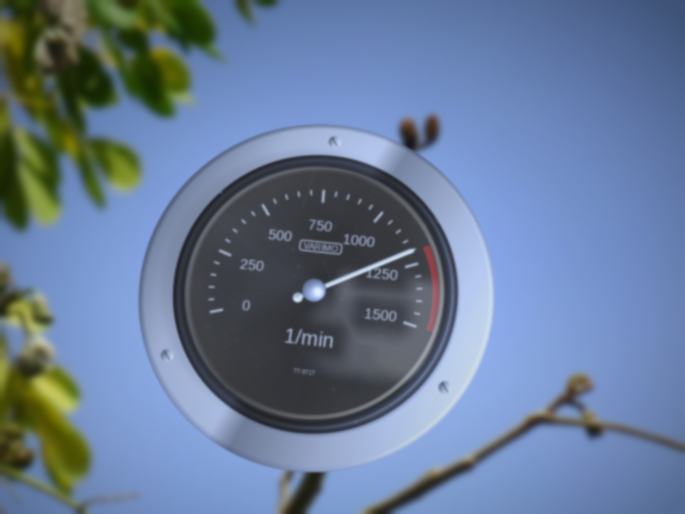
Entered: 1200 rpm
